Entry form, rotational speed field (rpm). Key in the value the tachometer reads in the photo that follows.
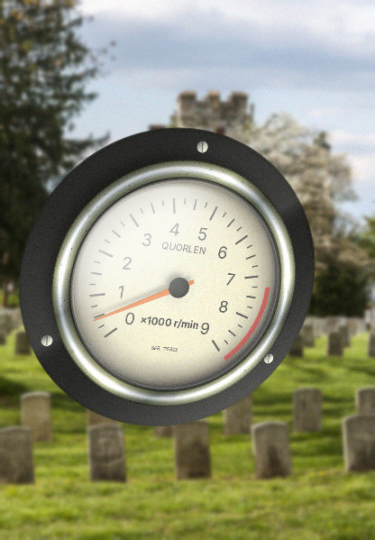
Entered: 500 rpm
